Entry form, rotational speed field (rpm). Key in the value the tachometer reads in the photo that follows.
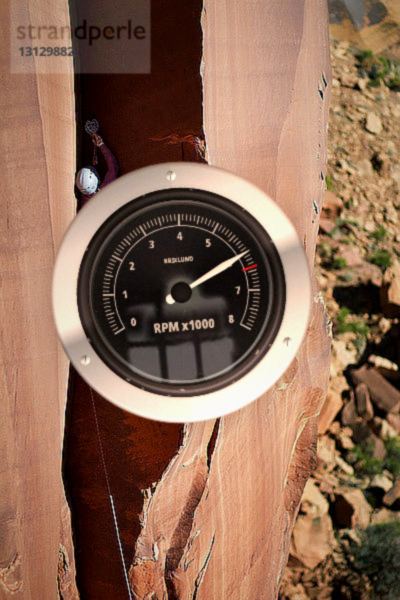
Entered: 6000 rpm
